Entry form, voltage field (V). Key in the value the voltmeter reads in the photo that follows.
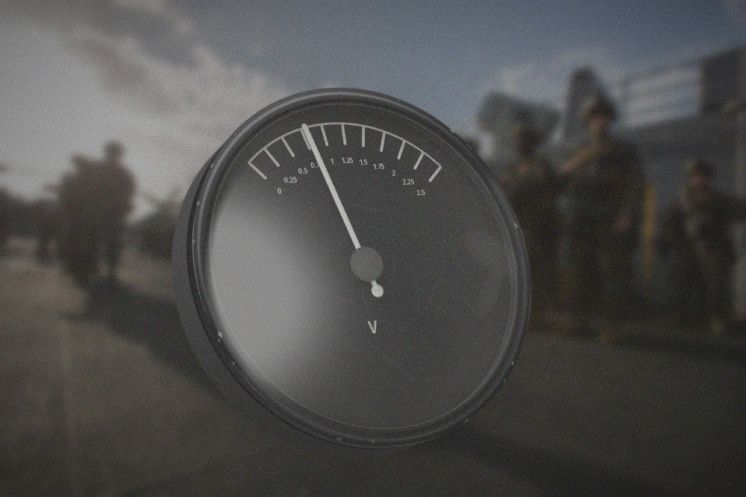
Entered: 0.75 V
